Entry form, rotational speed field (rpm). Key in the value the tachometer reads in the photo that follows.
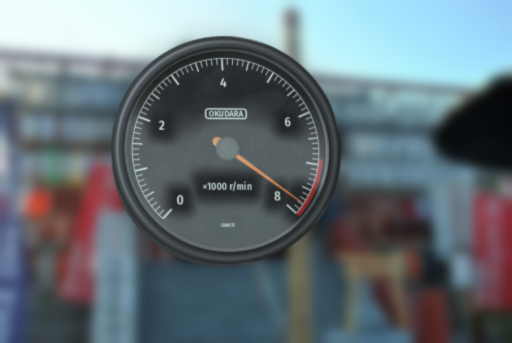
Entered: 7800 rpm
